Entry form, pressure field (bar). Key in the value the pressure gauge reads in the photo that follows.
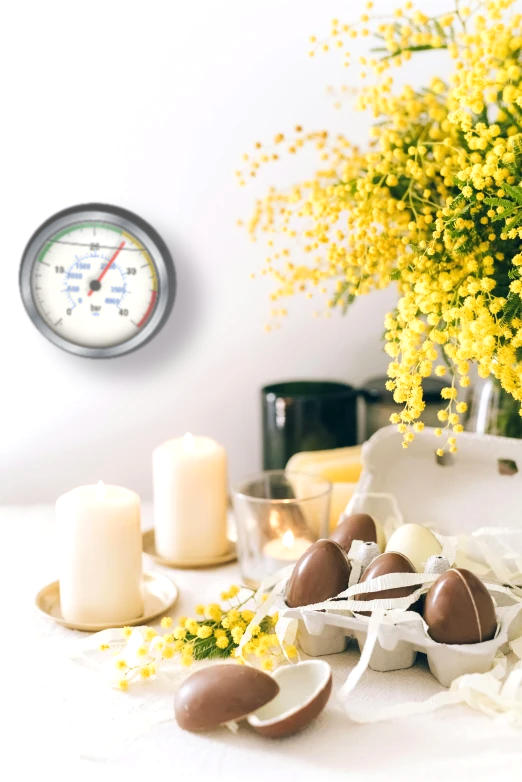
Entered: 25 bar
